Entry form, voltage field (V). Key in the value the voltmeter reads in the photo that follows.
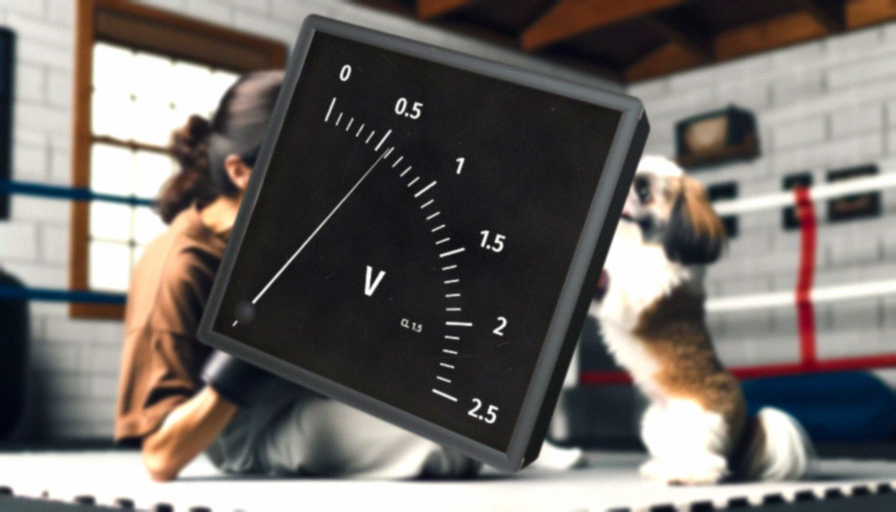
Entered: 0.6 V
